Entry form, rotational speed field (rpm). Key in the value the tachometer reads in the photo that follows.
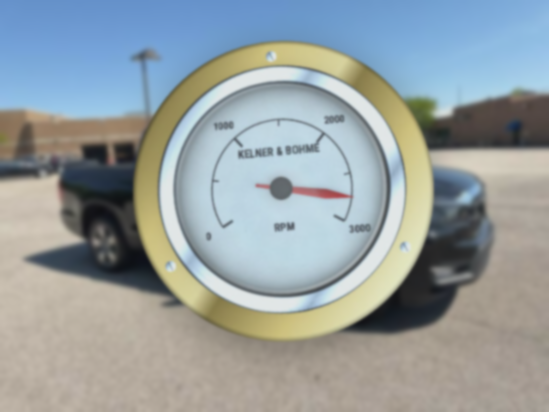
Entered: 2750 rpm
